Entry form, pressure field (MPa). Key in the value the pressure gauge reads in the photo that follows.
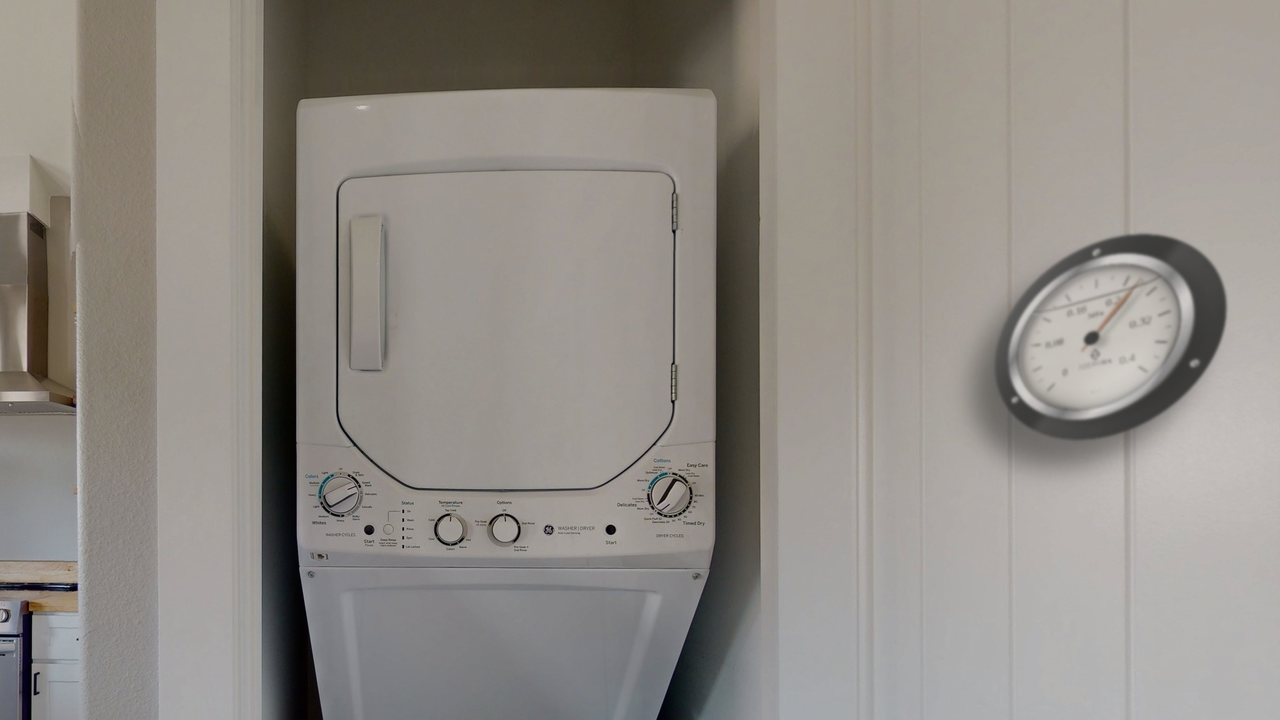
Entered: 0.26 MPa
